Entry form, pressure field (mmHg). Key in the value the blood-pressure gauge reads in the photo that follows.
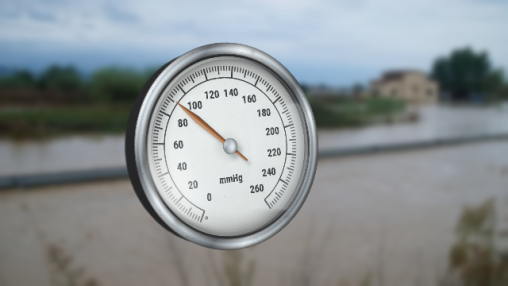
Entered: 90 mmHg
